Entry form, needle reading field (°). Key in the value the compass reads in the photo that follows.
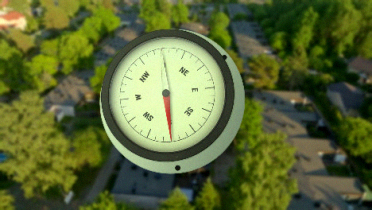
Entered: 180 °
